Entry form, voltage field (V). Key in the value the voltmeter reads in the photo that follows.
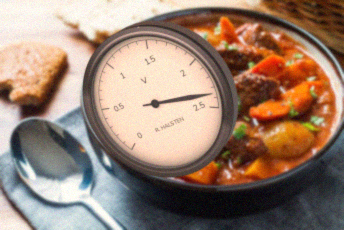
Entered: 2.35 V
